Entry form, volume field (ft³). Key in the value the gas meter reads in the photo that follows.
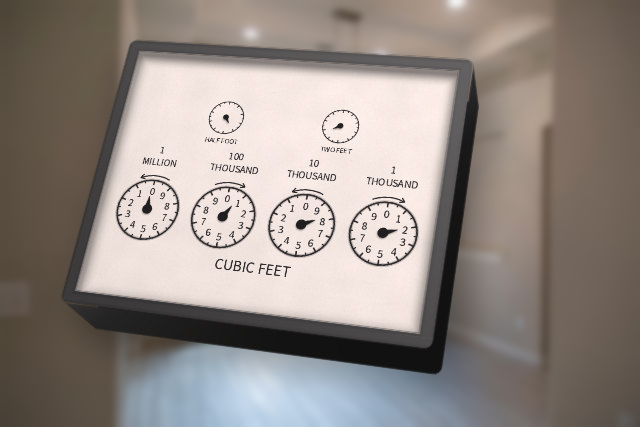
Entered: 8200 ft³
